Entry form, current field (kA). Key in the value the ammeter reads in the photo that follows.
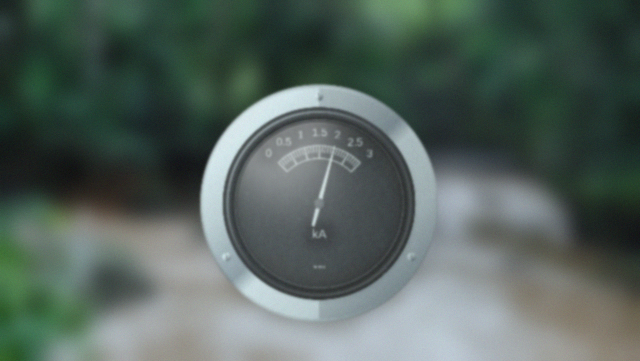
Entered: 2 kA
